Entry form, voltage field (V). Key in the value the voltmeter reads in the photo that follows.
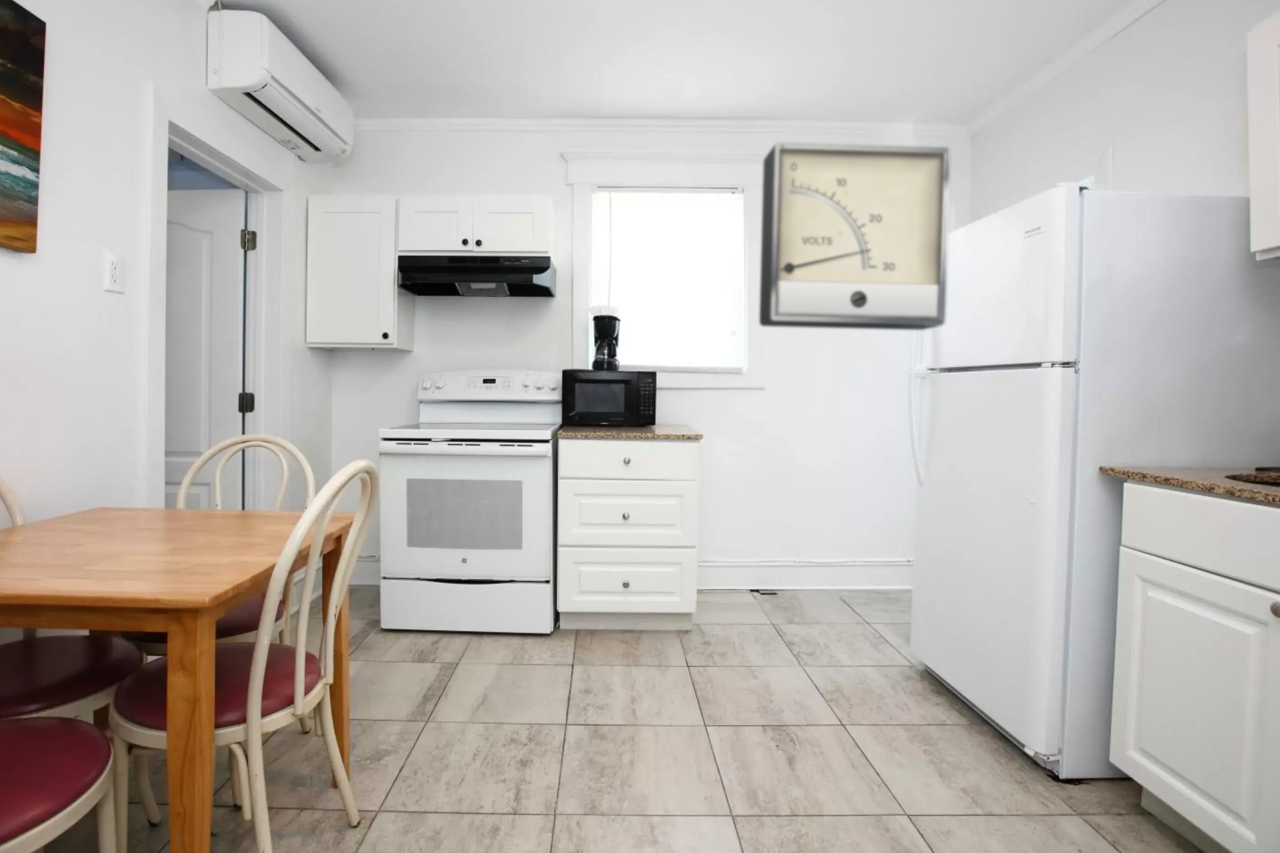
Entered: 26 V
